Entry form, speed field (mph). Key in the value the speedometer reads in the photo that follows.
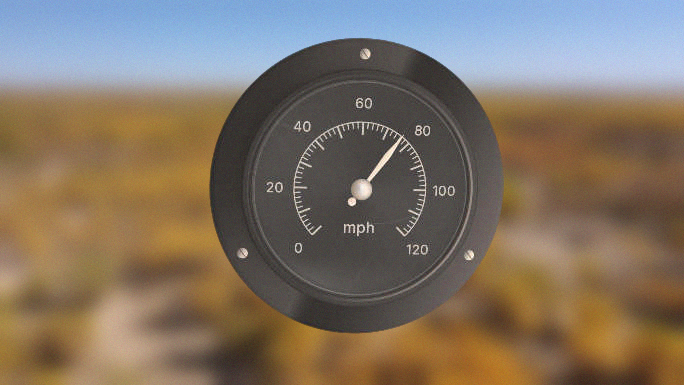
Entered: 76 mph
